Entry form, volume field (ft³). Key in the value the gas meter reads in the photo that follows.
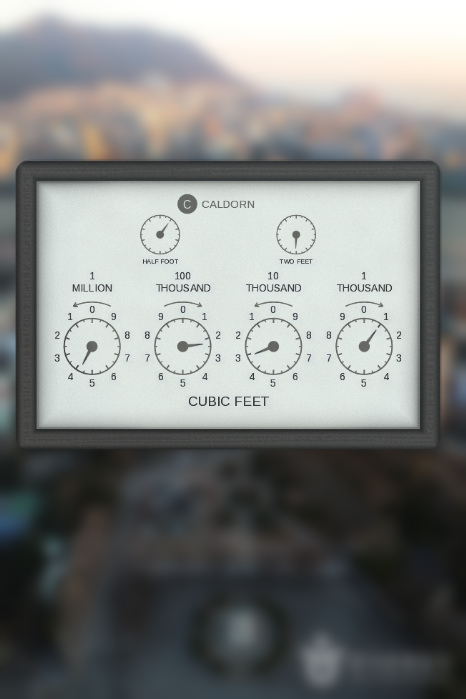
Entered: 423100 ft³
